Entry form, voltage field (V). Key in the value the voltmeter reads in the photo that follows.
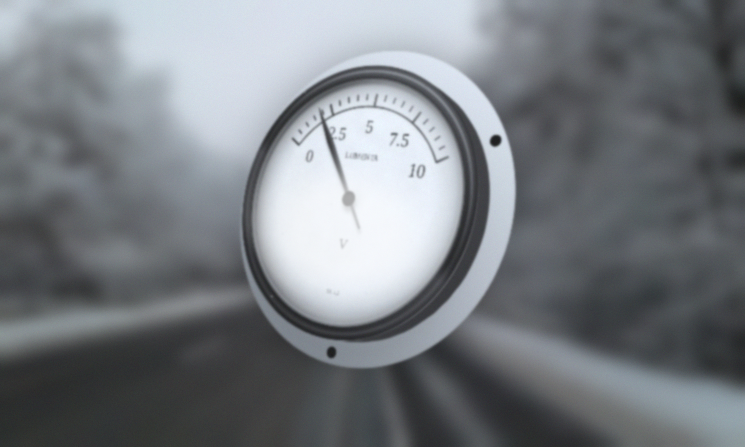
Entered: 2 V
